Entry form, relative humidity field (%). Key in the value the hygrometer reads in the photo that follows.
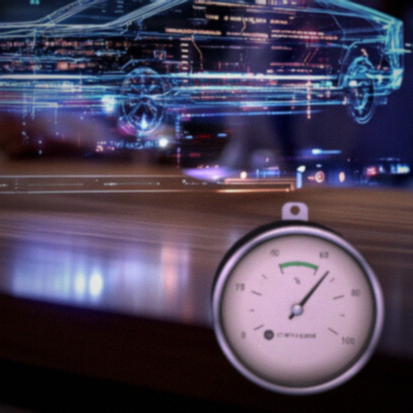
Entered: 65 %
